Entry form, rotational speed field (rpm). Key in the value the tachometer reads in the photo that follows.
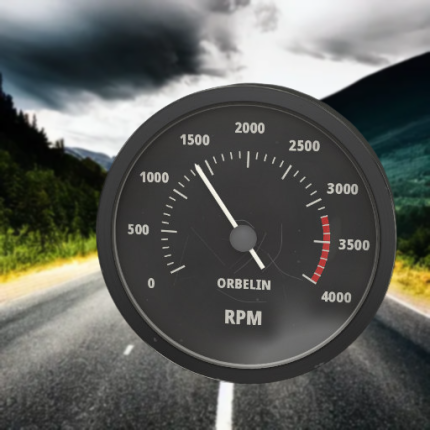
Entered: 1400 rpm
